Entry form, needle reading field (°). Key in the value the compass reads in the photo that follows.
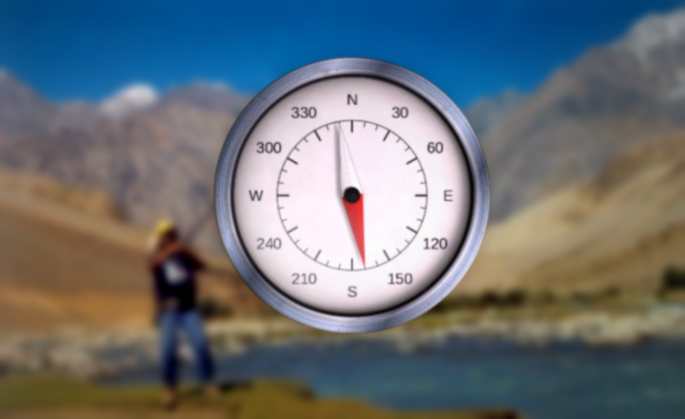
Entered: 170 °
